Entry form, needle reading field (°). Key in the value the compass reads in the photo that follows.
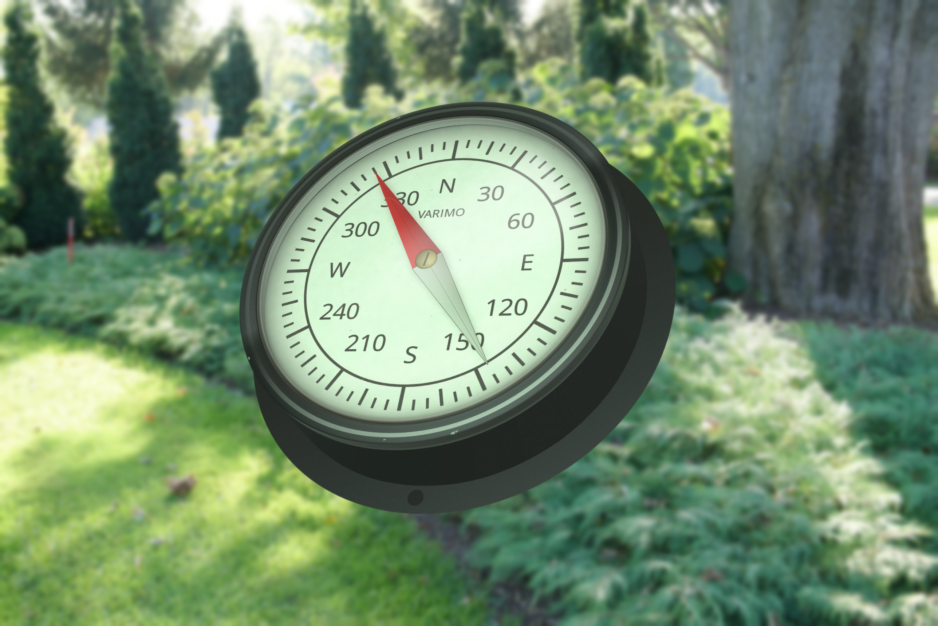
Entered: 325 °
